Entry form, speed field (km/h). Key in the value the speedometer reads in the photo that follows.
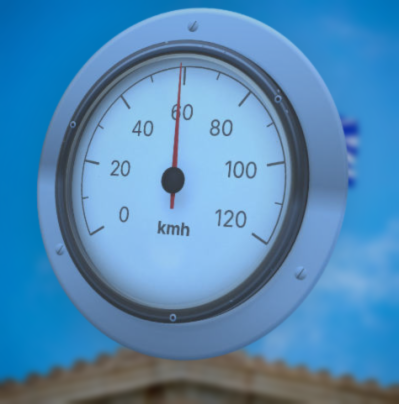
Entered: 60 km/h
